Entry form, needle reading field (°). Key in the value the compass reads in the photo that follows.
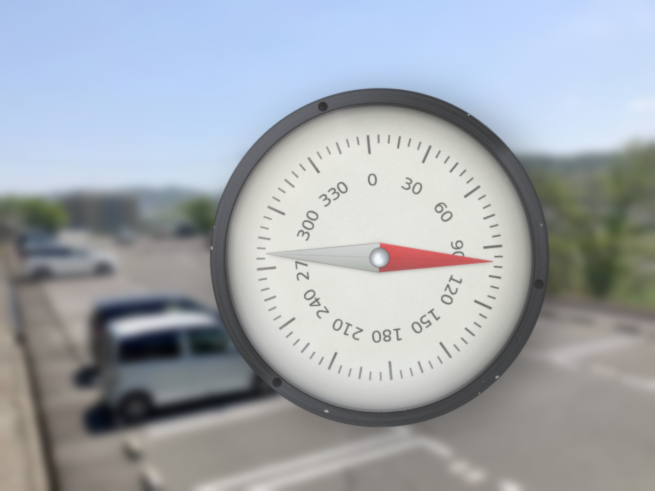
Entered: 97.5 °
